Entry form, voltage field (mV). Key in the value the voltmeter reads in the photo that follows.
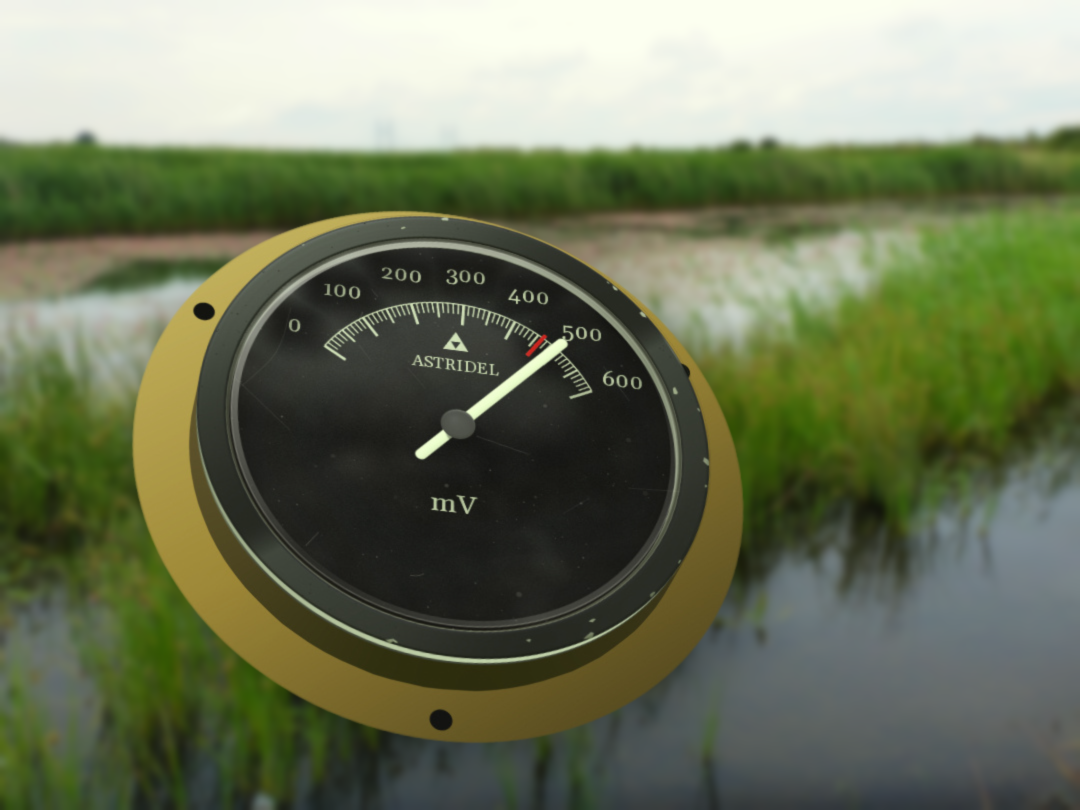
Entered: 500 mV
